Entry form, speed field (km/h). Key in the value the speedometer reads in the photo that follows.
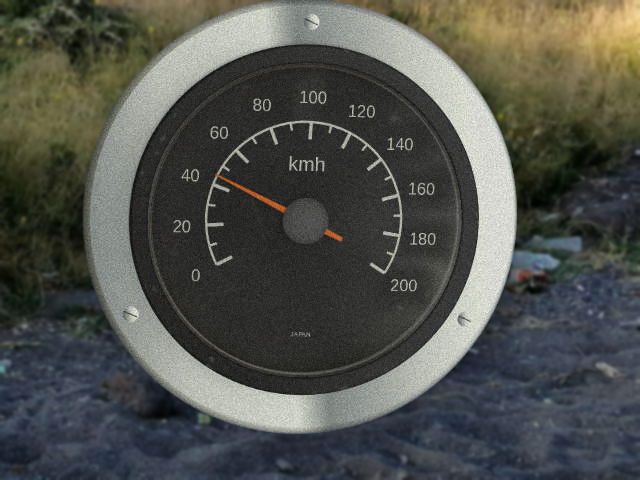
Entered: 45 km/h
